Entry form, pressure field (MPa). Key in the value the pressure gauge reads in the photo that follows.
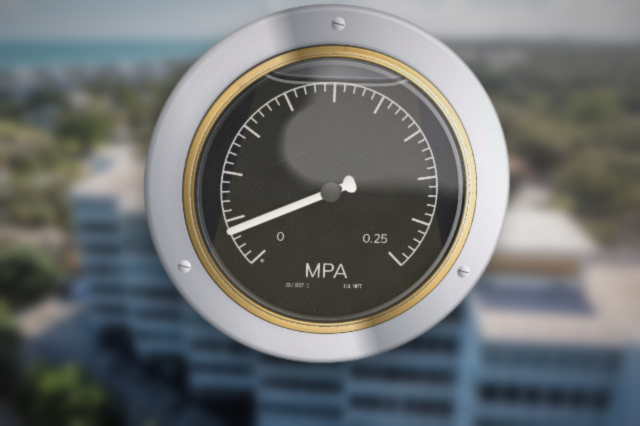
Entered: 0.02 MPa
